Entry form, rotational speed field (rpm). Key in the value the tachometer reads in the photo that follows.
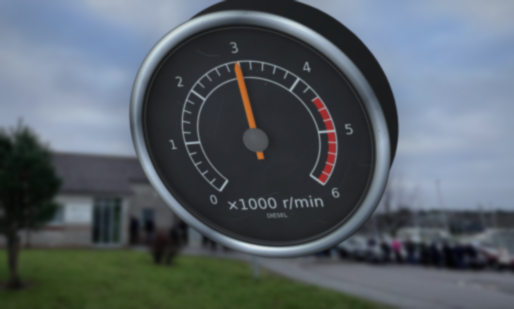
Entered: 3000 rpm
